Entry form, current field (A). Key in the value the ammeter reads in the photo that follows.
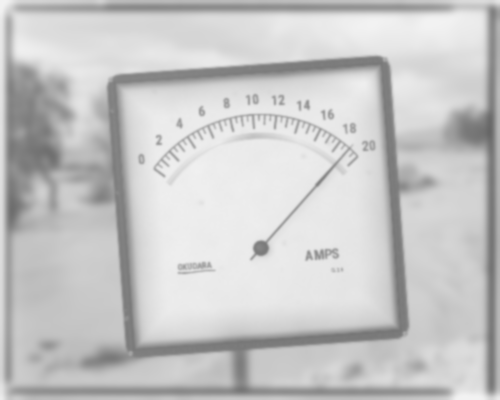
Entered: 19 A
